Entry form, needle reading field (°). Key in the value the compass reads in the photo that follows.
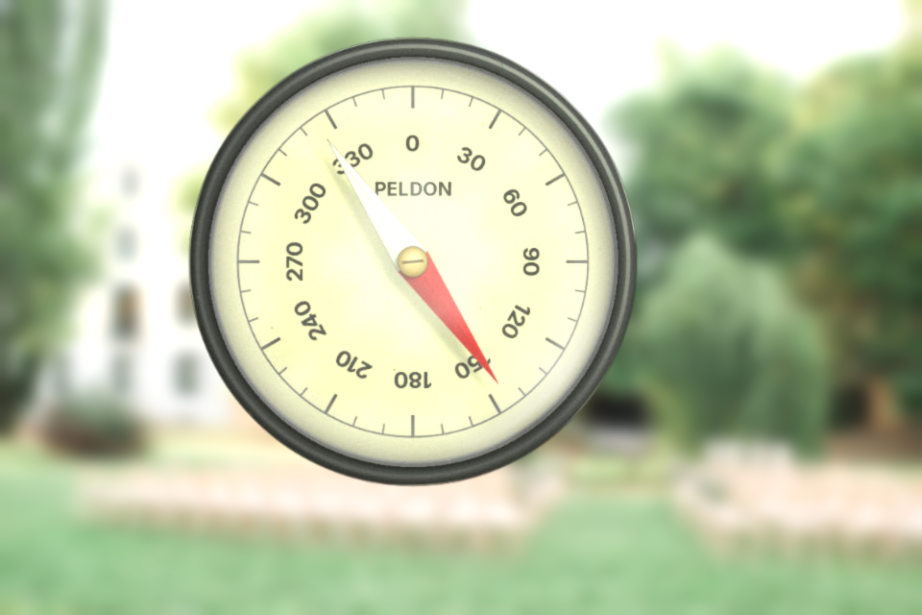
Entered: 145 °
